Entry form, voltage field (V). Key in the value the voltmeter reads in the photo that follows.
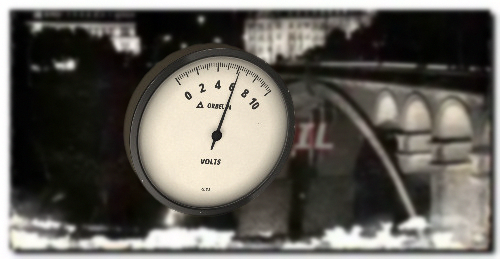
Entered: 6 V
